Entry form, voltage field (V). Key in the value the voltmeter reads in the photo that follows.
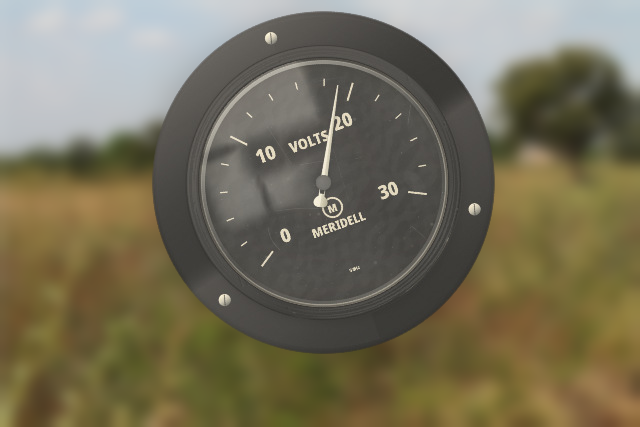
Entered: 19 V
